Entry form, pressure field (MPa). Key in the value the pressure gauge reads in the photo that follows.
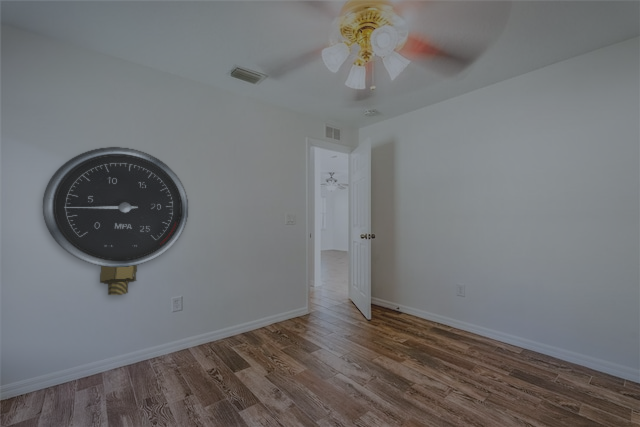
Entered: 3.5 MPa
